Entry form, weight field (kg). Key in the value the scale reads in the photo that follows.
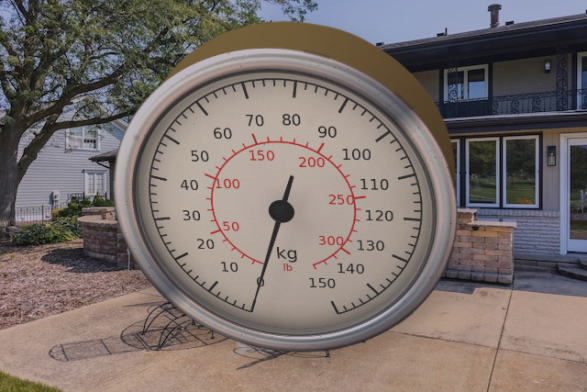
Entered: 0 kg
